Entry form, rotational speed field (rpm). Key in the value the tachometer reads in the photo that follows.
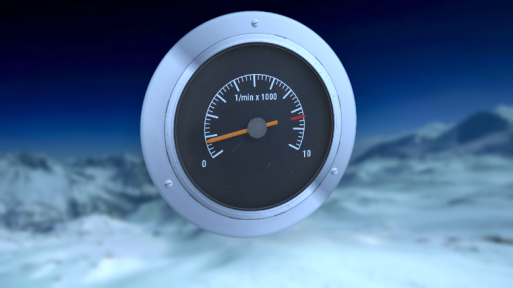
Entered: 800 rpm
